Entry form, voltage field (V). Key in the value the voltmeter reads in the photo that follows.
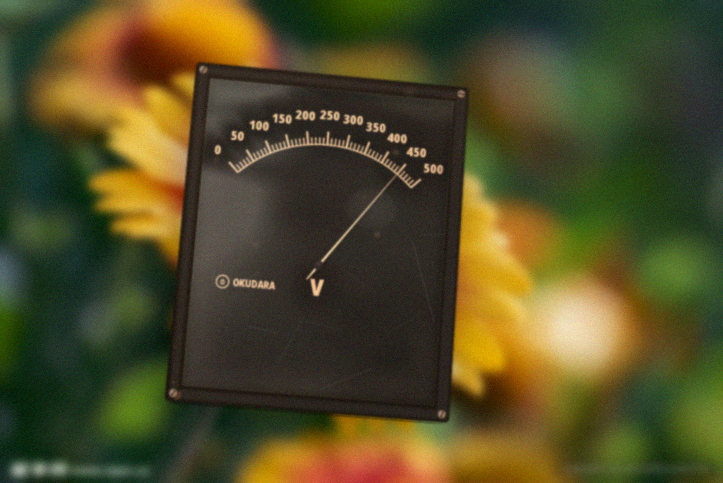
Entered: 450 V
